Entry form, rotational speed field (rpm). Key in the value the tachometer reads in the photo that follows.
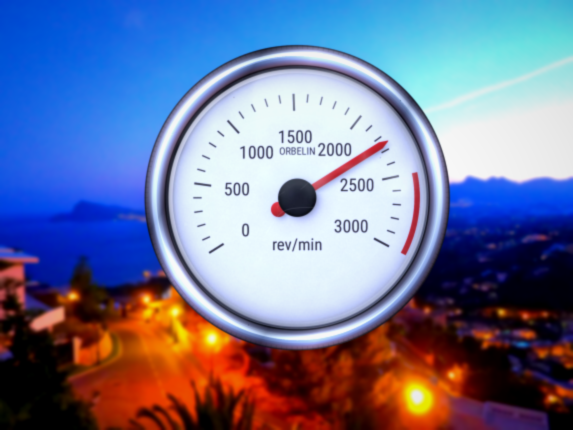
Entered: 2250 rpm
